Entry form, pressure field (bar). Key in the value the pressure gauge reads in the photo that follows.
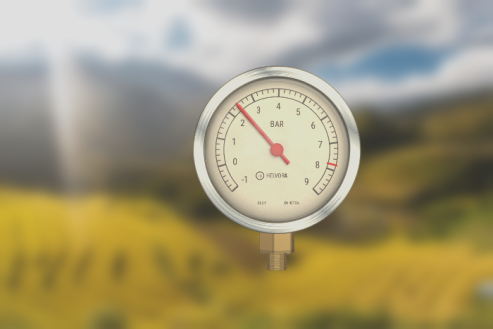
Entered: 2.4 bar
